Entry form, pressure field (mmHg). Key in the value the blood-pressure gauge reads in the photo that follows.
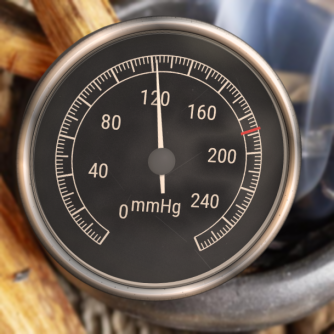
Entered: 122 mmHg
